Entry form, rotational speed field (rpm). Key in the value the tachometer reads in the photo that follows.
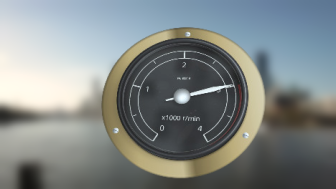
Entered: 3000 rpm
